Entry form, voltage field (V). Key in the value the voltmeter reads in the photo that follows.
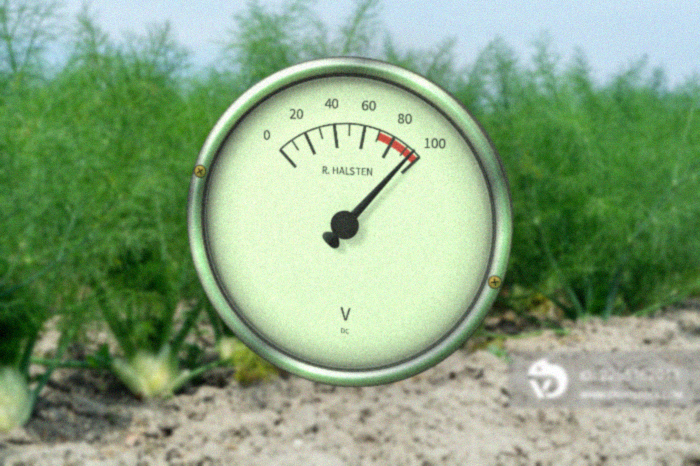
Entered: 95 V
